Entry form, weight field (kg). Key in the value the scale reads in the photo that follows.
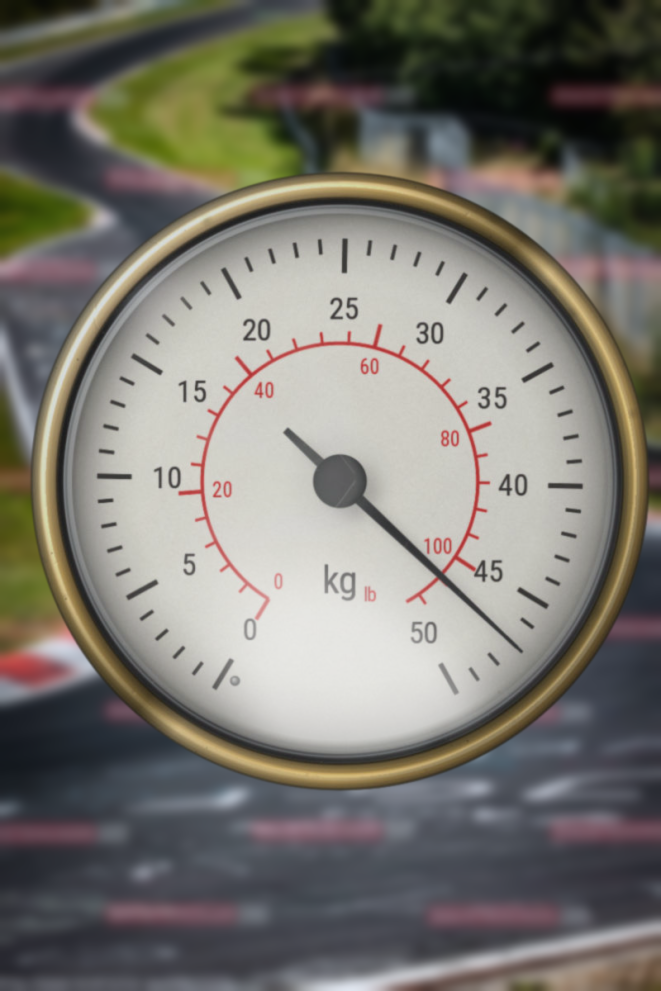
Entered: 47 kg
